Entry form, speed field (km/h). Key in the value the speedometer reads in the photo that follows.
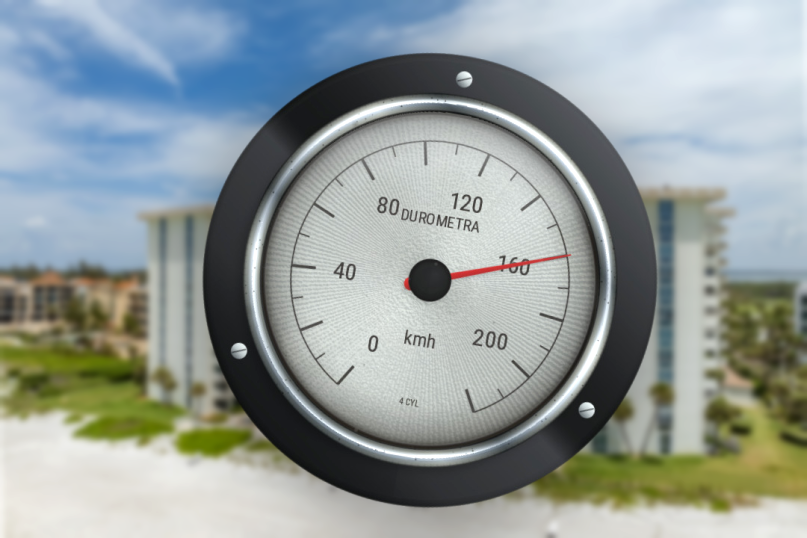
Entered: 160 km/h
